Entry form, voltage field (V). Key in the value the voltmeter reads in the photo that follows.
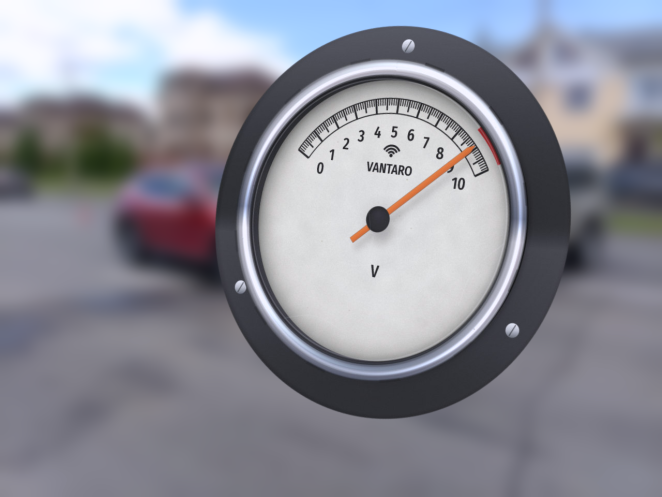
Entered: 9 V
